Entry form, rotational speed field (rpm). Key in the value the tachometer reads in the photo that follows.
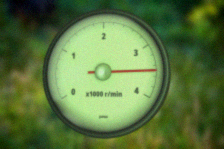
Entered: 3500 rpm
